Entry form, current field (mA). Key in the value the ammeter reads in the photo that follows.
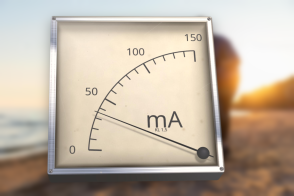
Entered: 35 mA
